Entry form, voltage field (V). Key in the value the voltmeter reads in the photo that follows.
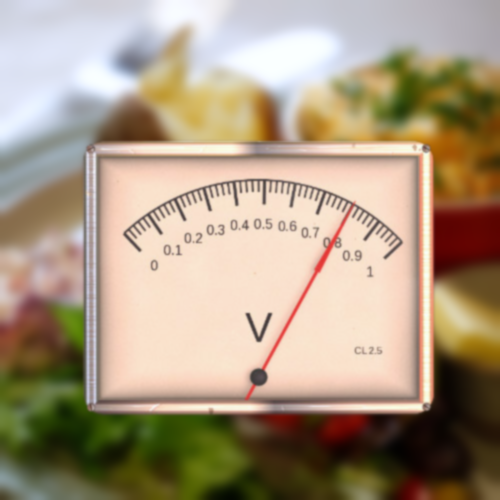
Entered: 0.8 V
